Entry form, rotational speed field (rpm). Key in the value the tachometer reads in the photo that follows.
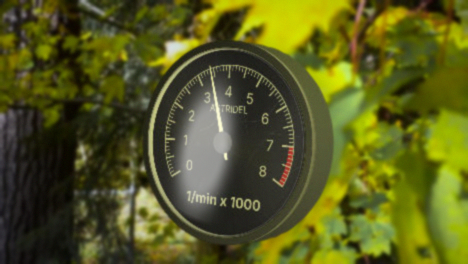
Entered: 3500 rpm
